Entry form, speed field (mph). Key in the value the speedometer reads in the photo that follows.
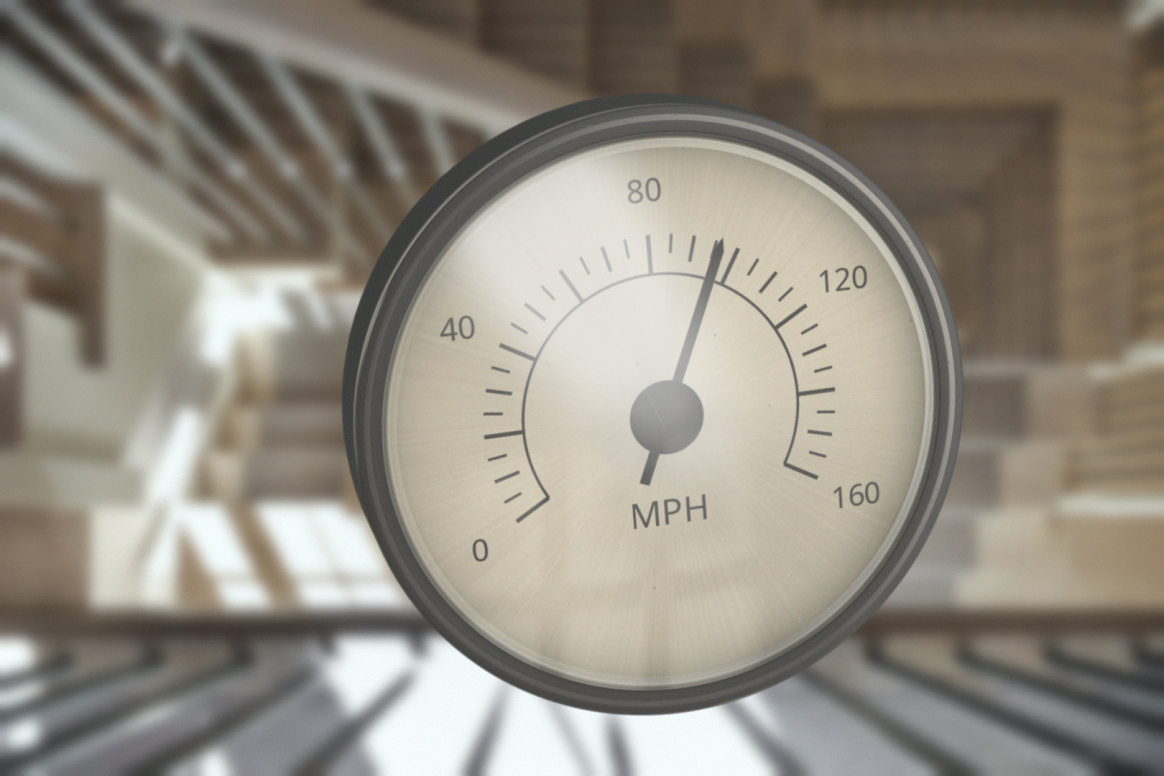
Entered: 95 mph
